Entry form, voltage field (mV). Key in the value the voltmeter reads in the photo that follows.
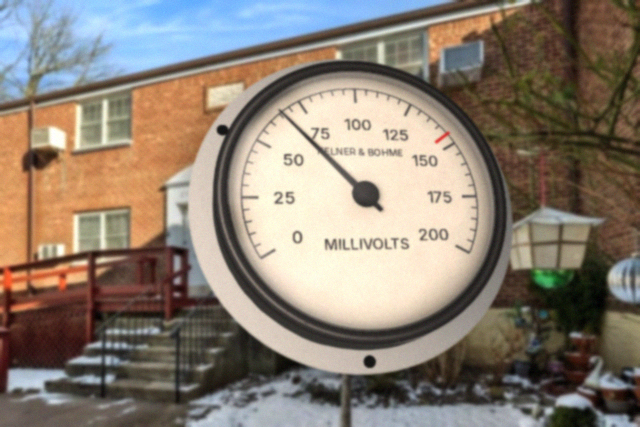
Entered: 65 mV
